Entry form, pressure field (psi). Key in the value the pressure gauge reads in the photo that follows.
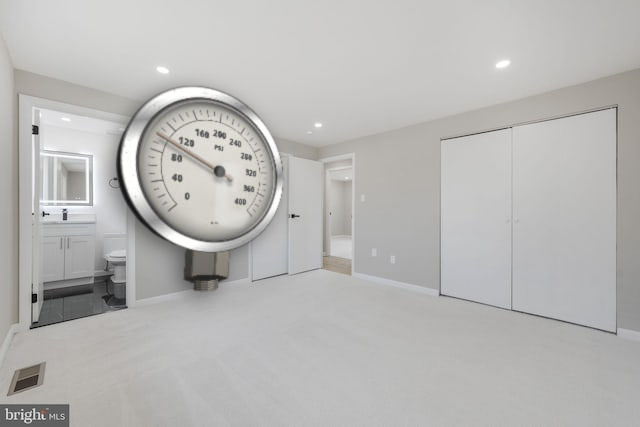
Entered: 100 psi
